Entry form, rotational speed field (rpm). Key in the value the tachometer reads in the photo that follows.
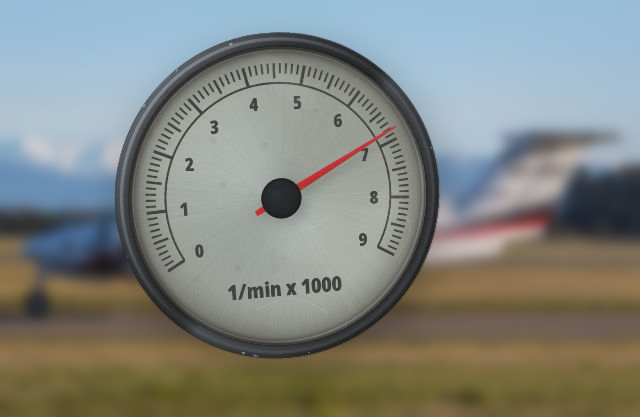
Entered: 6800 rpm
